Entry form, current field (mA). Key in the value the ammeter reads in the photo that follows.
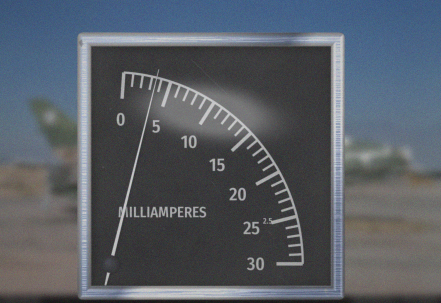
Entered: 3.5 mA
